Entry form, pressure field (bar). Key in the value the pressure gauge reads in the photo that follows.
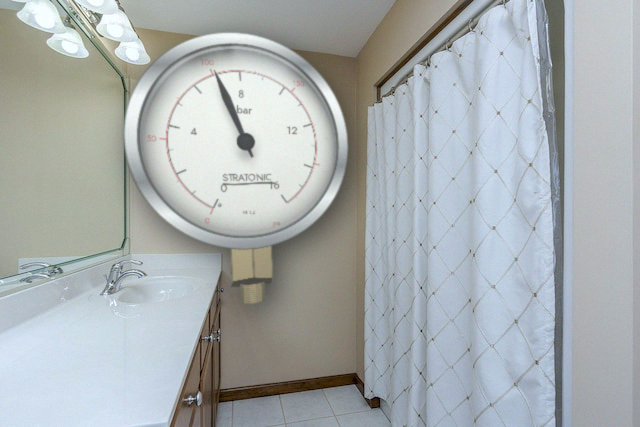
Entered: 7 bar
